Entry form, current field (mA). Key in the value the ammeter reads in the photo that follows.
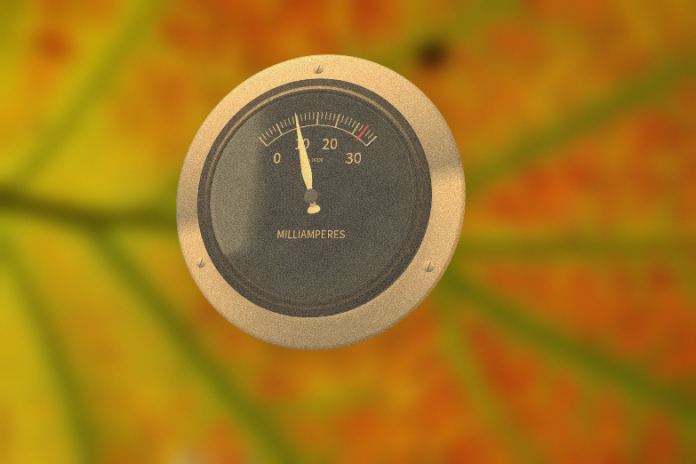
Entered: 10 mA
